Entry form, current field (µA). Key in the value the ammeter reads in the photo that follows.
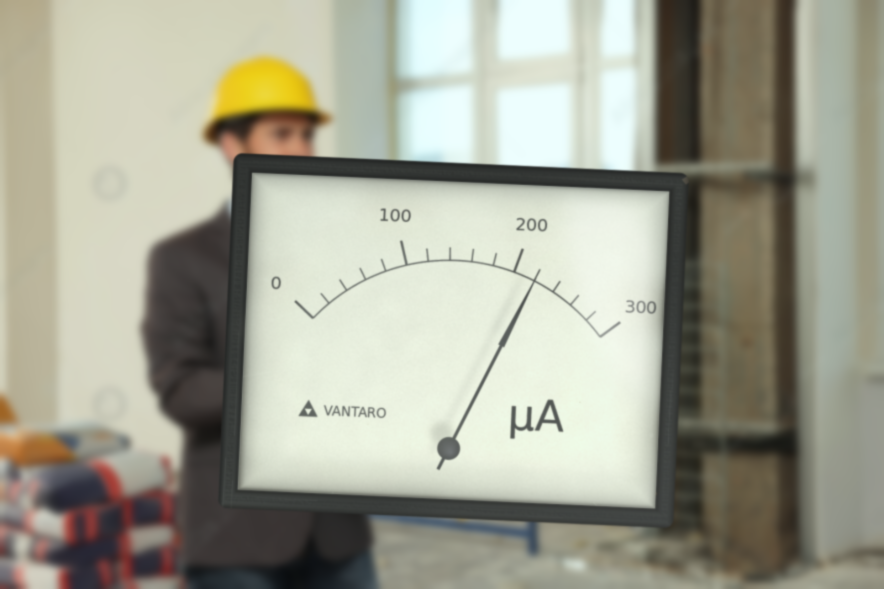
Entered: 220 µA
